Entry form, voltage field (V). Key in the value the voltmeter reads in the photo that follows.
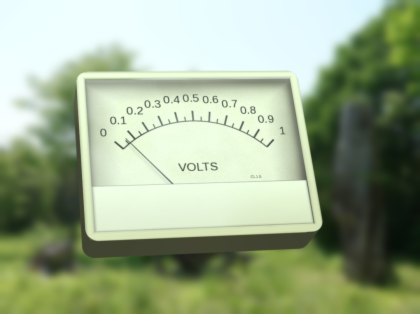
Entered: 0.05 V
